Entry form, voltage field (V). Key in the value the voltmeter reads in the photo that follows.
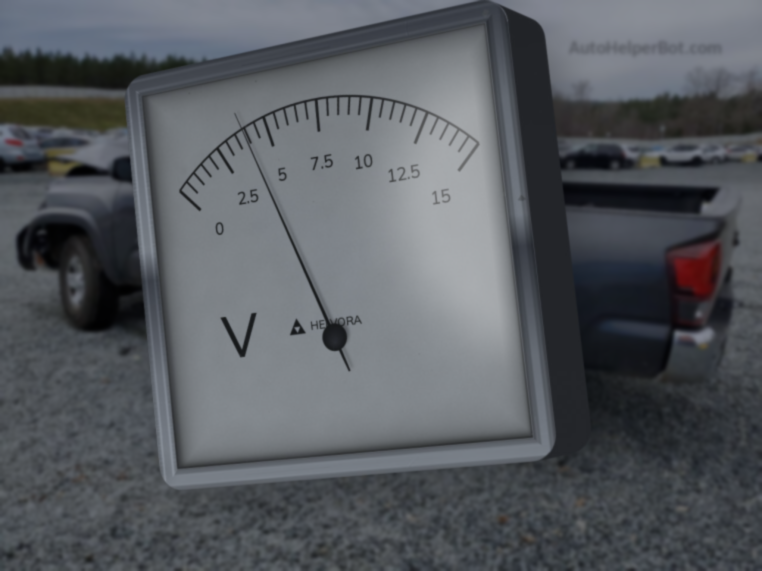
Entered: 4 V
